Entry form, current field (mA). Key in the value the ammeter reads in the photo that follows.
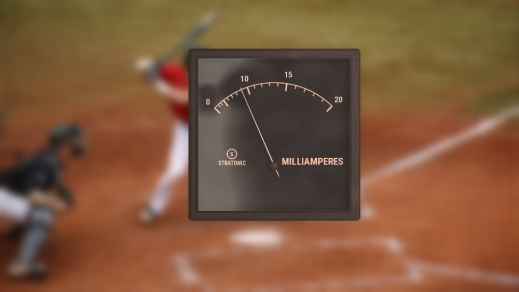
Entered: 9 mA
